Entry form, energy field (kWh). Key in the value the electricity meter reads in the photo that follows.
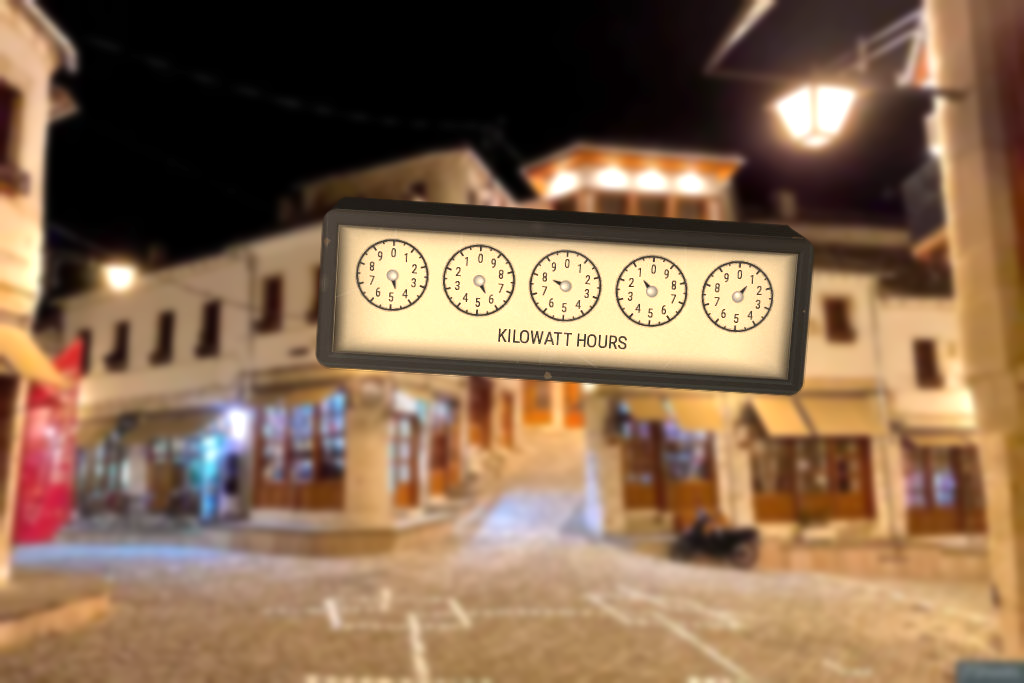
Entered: 45811 kWh
